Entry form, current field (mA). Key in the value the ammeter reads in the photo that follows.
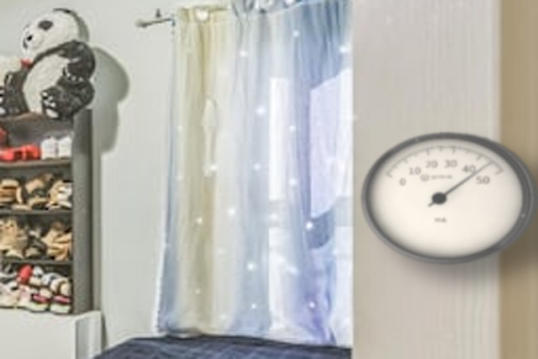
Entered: 45 mA
